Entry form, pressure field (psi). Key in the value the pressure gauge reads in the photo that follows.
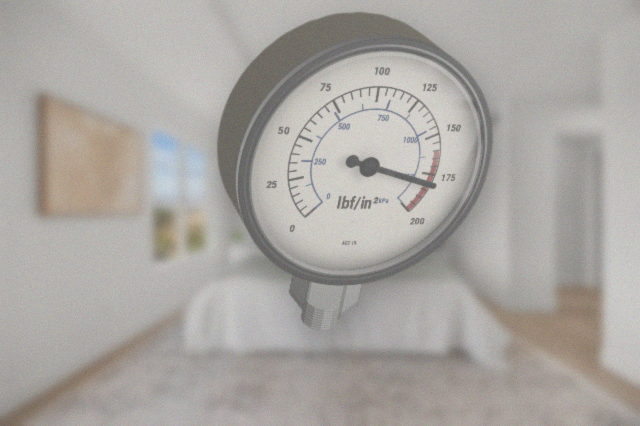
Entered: 180 psi
